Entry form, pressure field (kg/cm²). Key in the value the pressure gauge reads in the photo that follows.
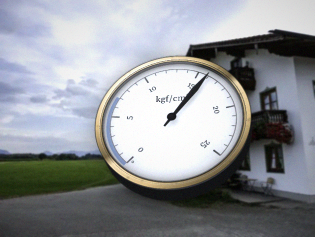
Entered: 16 kg/cm²
